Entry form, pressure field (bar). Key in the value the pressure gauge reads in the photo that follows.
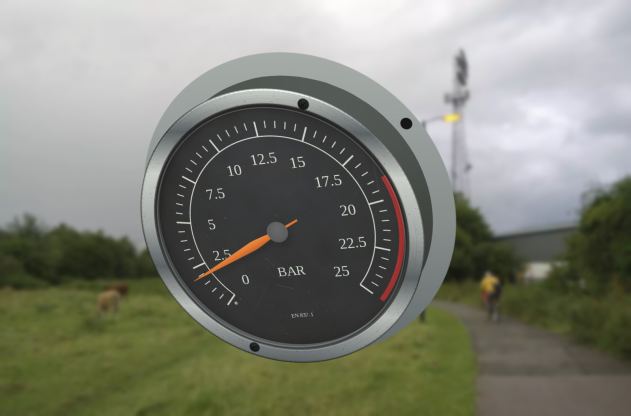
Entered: 2 bar
